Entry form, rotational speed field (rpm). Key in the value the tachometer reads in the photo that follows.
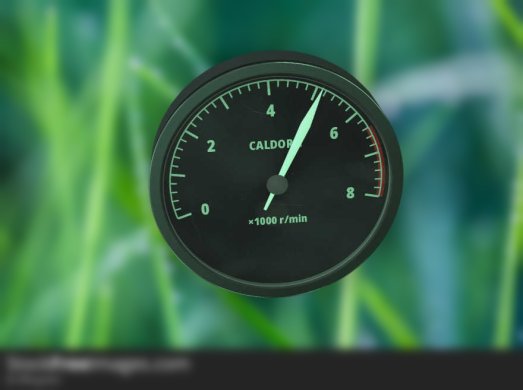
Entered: 5100 rpm
